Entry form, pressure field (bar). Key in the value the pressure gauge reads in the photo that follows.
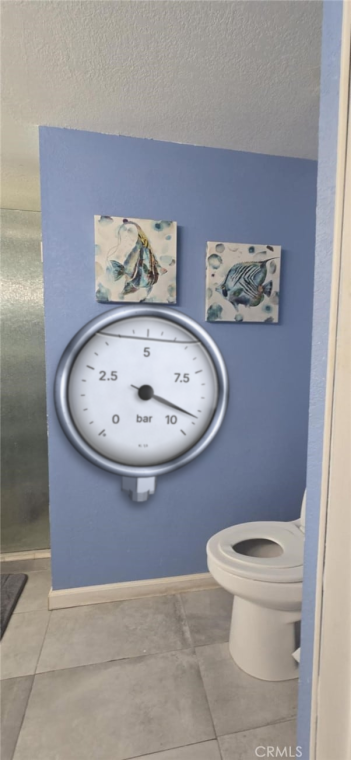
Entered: 9.25 bar
